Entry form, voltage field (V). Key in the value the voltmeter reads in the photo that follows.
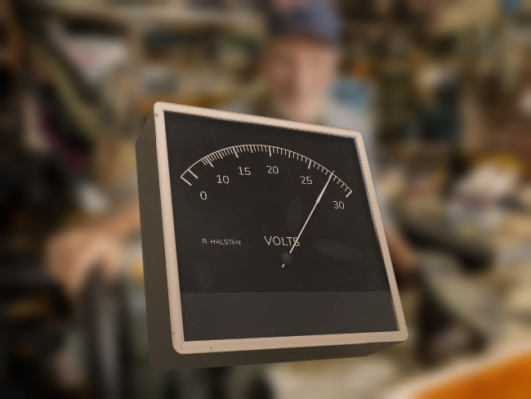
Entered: 27.5 V
